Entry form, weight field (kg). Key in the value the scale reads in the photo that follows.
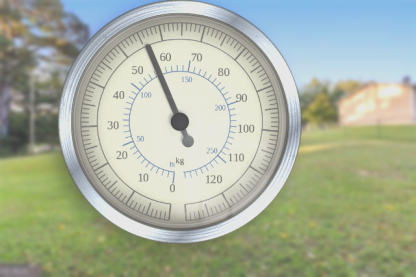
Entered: 56 kg
